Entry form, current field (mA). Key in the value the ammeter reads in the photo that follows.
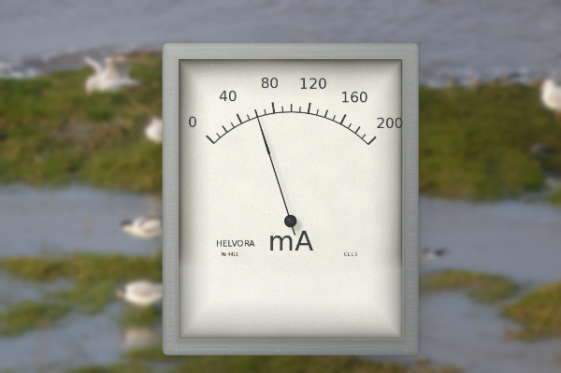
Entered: 60 mA
